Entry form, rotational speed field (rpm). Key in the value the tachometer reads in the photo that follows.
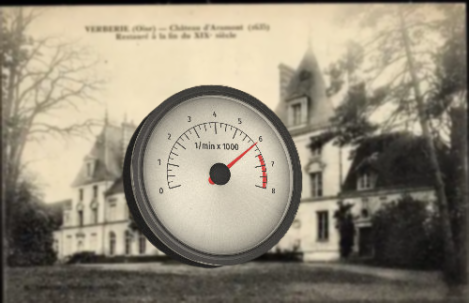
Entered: 6000 rpm
